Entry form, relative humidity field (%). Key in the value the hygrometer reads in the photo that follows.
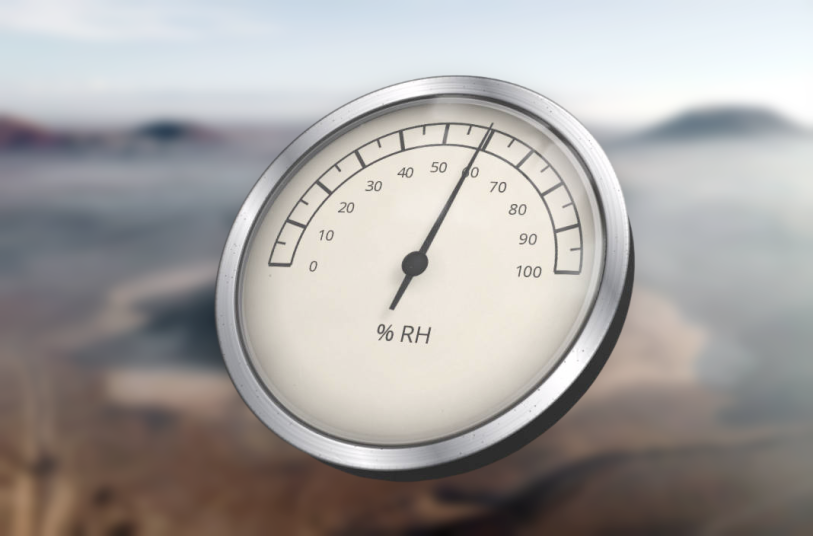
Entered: 60 %
